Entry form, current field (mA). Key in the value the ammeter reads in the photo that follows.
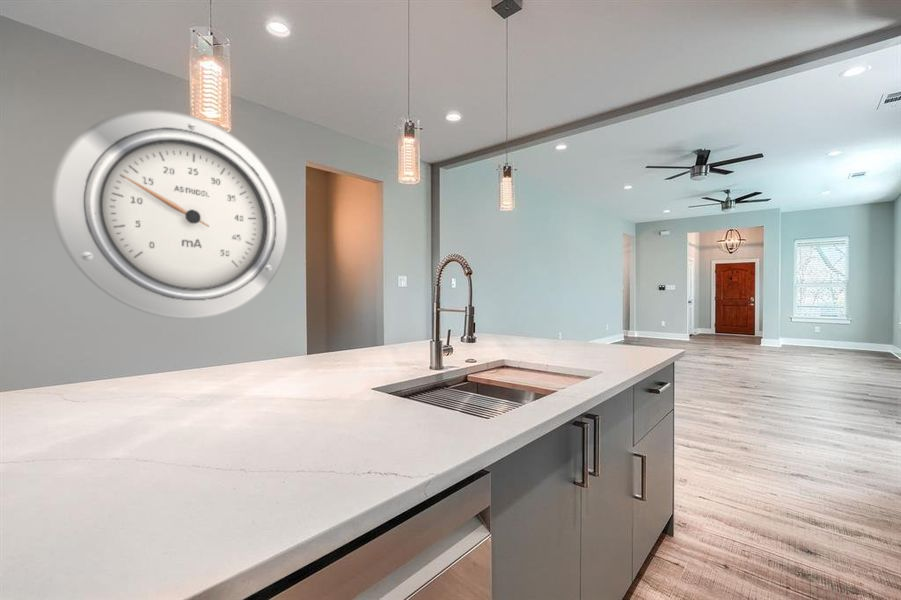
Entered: 13 mA
